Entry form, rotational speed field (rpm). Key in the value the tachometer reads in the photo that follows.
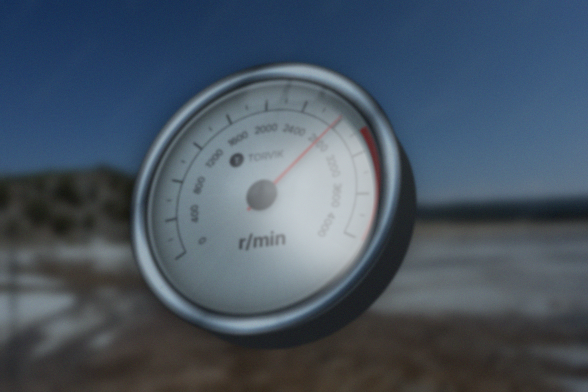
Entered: 2800 rpm
